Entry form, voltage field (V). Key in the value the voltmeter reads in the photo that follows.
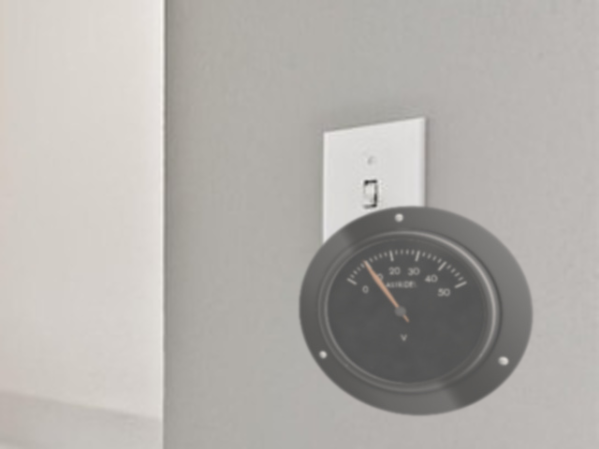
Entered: 10 V
